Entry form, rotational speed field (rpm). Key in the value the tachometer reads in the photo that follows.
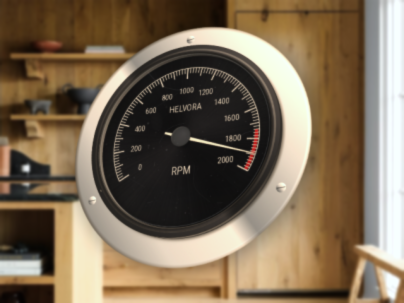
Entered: 1900 rpm
